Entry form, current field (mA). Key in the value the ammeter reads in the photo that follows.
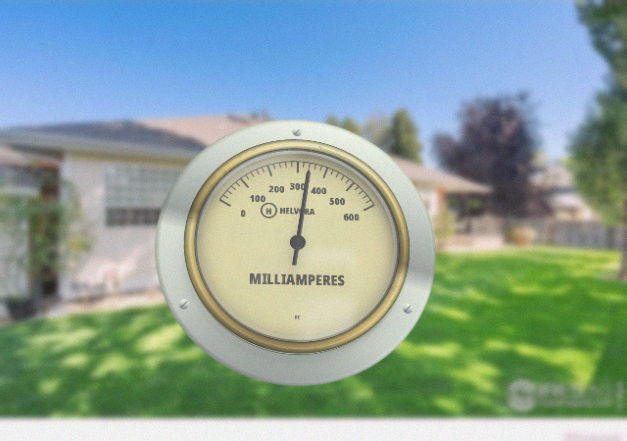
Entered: 340 mA
